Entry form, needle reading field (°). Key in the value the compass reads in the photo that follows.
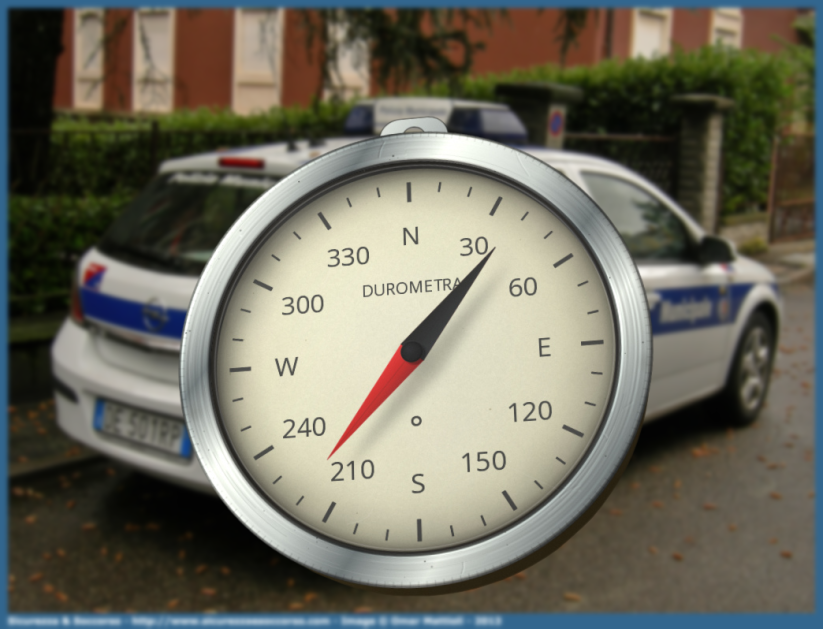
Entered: 220 °
